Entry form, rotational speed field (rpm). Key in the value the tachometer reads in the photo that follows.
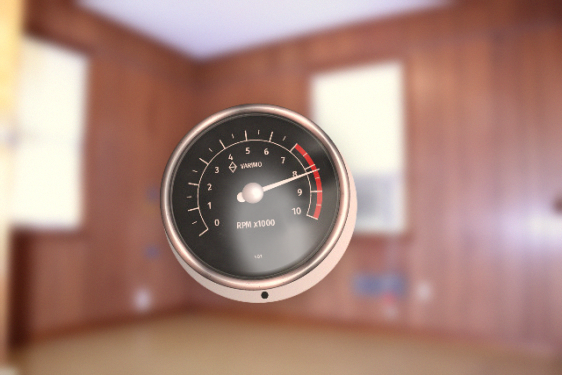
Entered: 8250 rpm
